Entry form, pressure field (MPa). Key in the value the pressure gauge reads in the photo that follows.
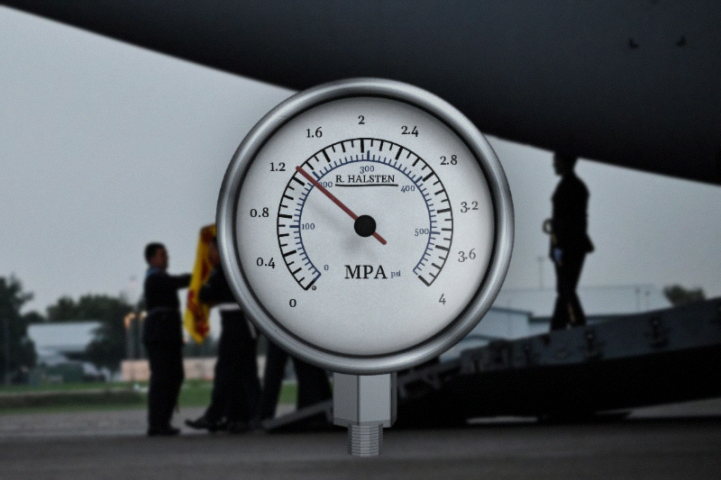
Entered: 1.3 MPa
